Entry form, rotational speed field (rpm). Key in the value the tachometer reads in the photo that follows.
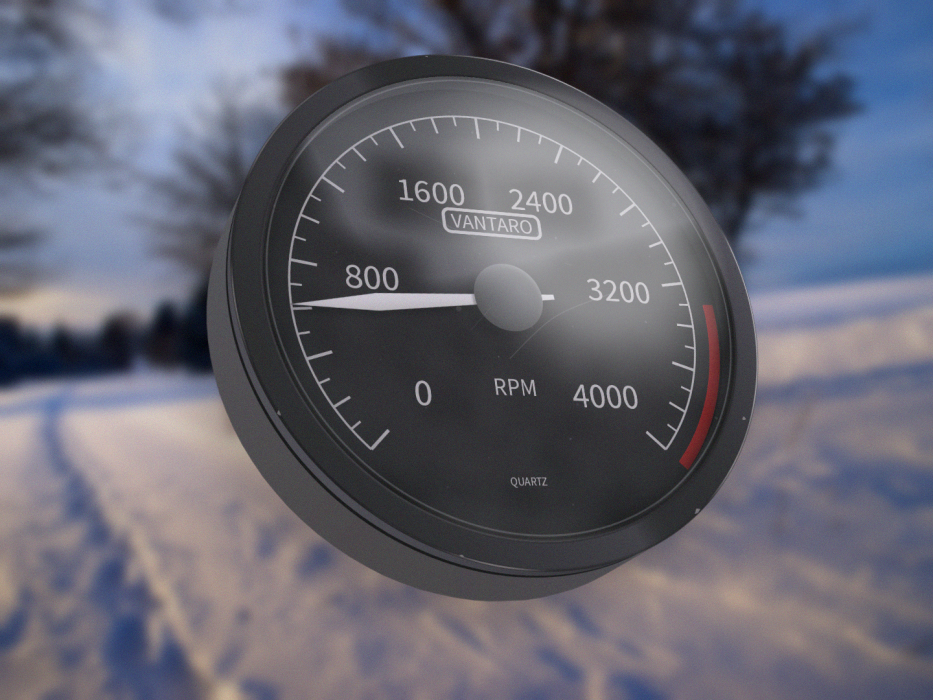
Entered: 600 rpm
